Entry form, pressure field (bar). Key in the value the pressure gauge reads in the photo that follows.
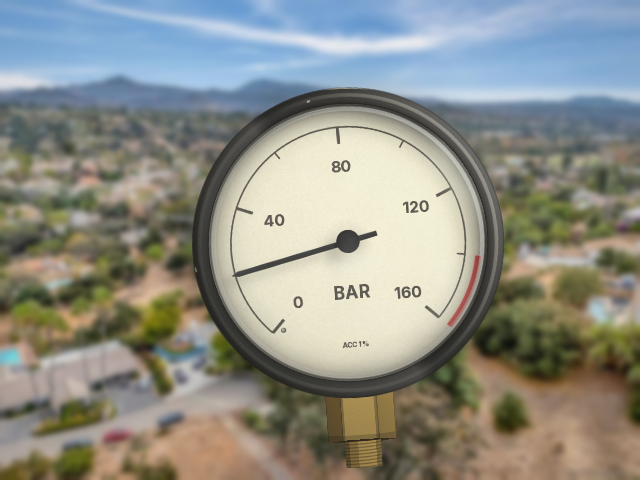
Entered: 20 bar
